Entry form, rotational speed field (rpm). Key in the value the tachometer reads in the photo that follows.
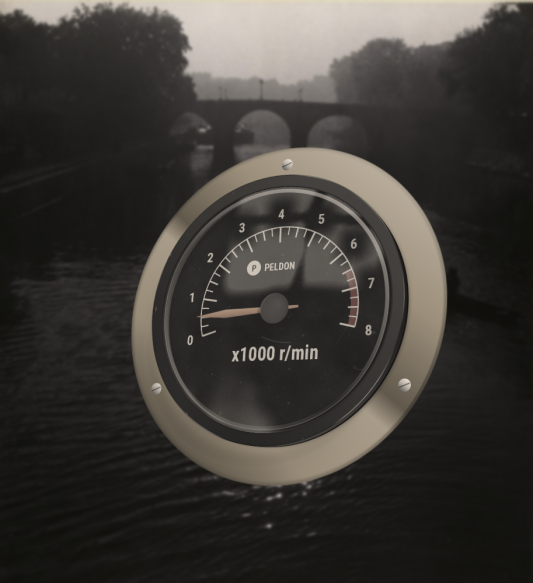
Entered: 500 rpm
